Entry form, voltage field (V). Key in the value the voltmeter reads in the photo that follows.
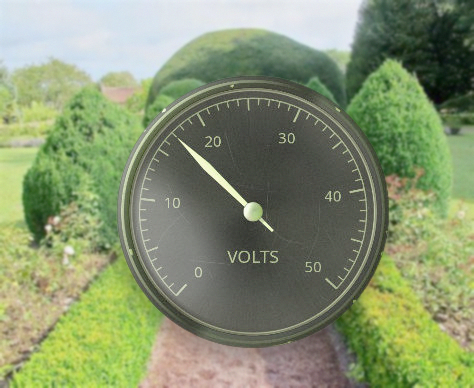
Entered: 17 V
